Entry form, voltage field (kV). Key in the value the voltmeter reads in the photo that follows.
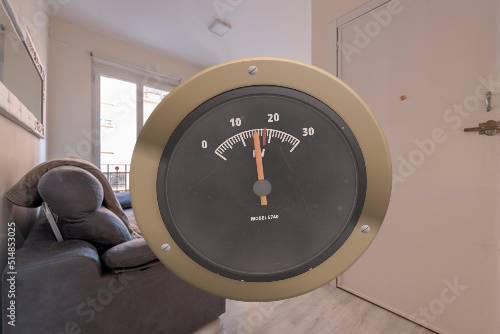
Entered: 15 kV
